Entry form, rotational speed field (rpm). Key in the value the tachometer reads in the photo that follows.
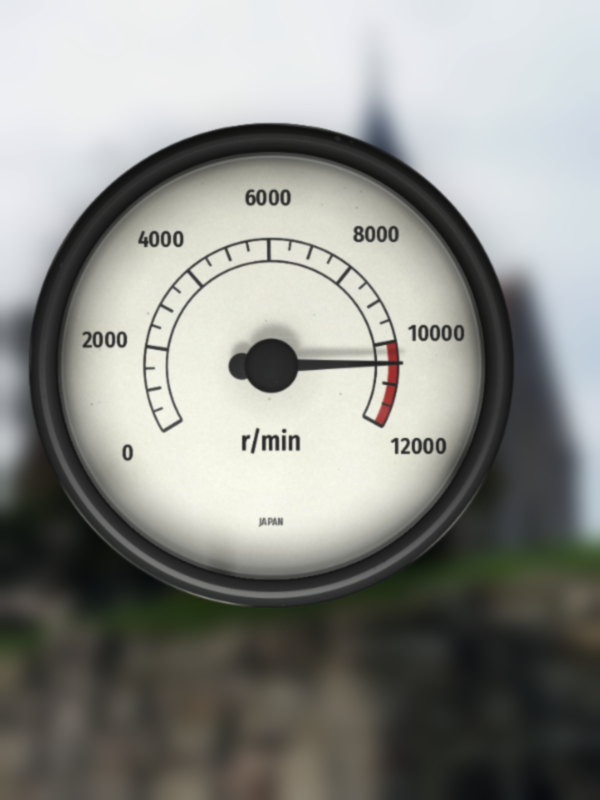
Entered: 10500 rpm
